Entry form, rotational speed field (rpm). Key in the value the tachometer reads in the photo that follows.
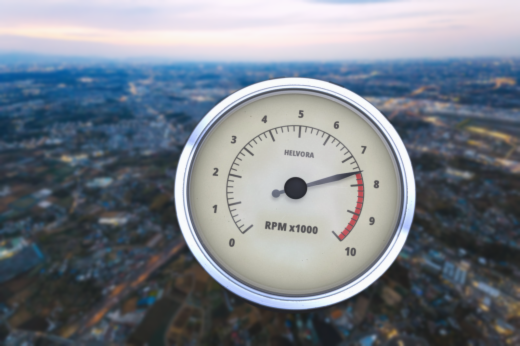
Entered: 7600 rpm
